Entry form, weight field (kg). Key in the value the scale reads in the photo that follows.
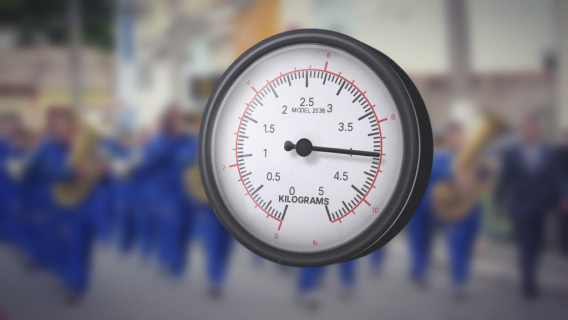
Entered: 4 kg
